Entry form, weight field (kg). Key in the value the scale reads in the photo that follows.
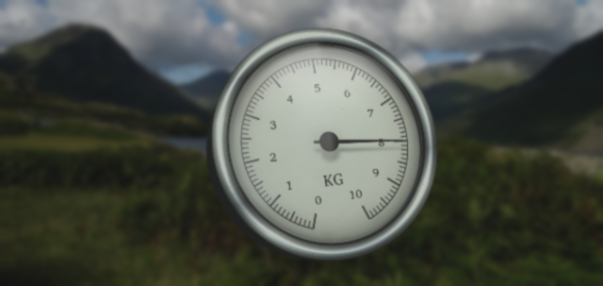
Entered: 8 kg
